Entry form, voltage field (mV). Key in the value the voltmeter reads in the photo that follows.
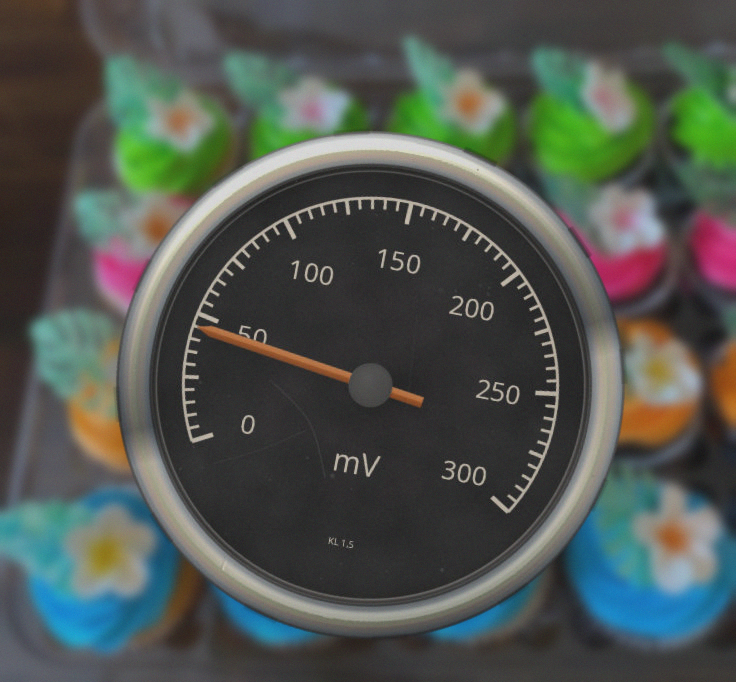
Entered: 45 mV
